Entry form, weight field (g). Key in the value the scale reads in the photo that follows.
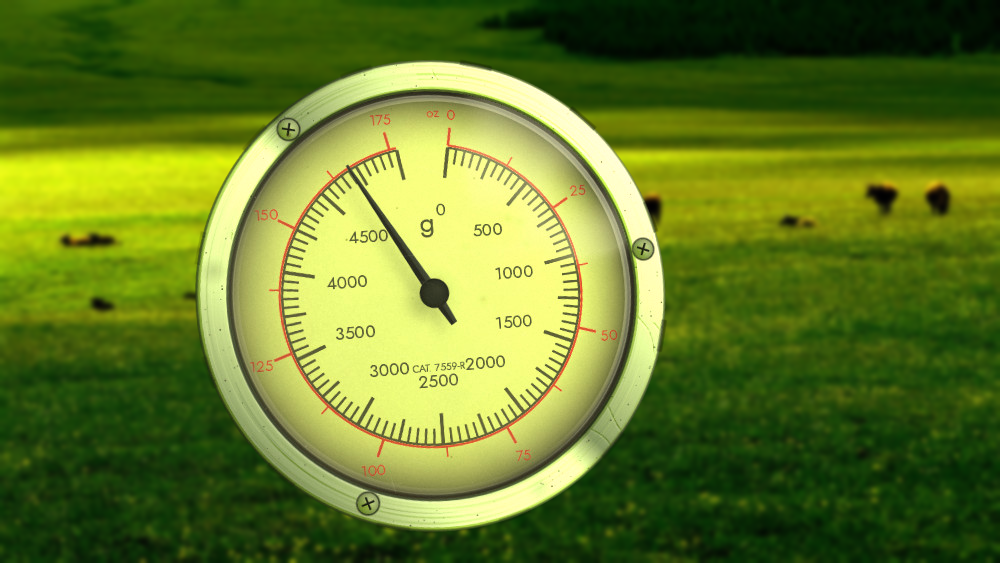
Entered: 4700 g
